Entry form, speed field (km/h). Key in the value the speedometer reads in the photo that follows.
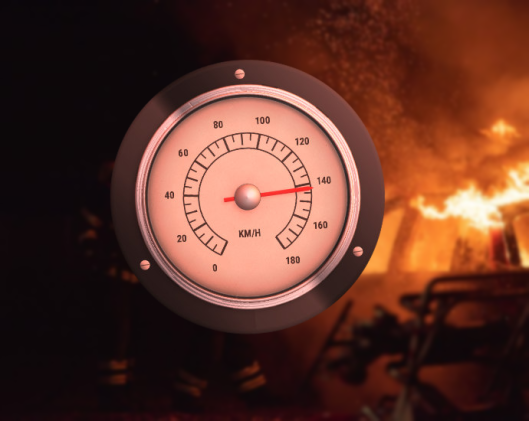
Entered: 142.5 km/h
